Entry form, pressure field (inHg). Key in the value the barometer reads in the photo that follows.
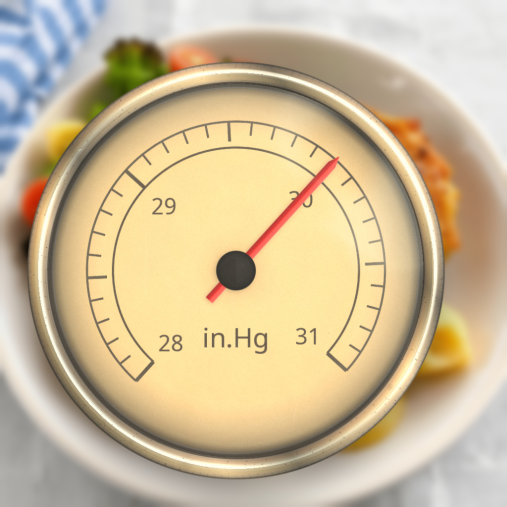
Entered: 30 inHg
